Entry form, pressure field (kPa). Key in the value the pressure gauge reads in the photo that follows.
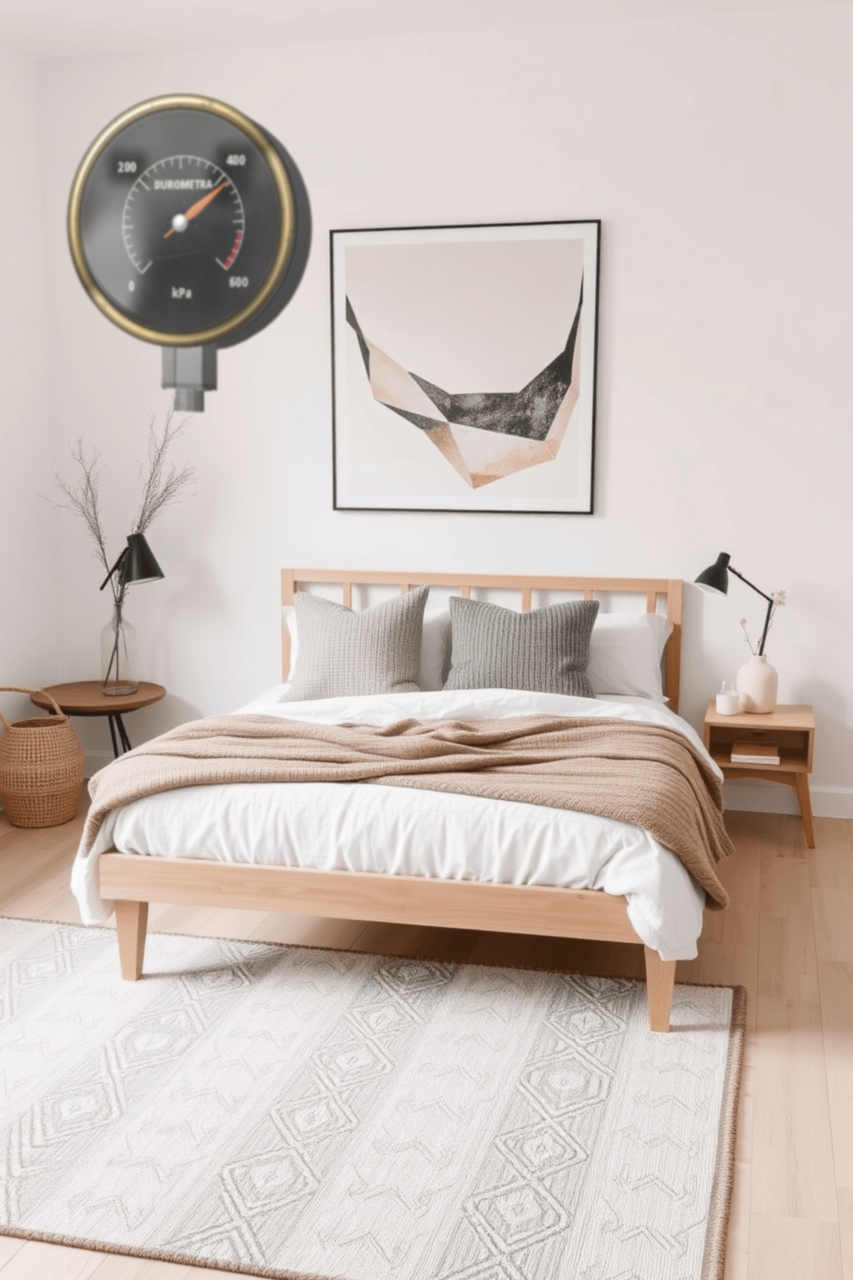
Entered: 420 kPa
